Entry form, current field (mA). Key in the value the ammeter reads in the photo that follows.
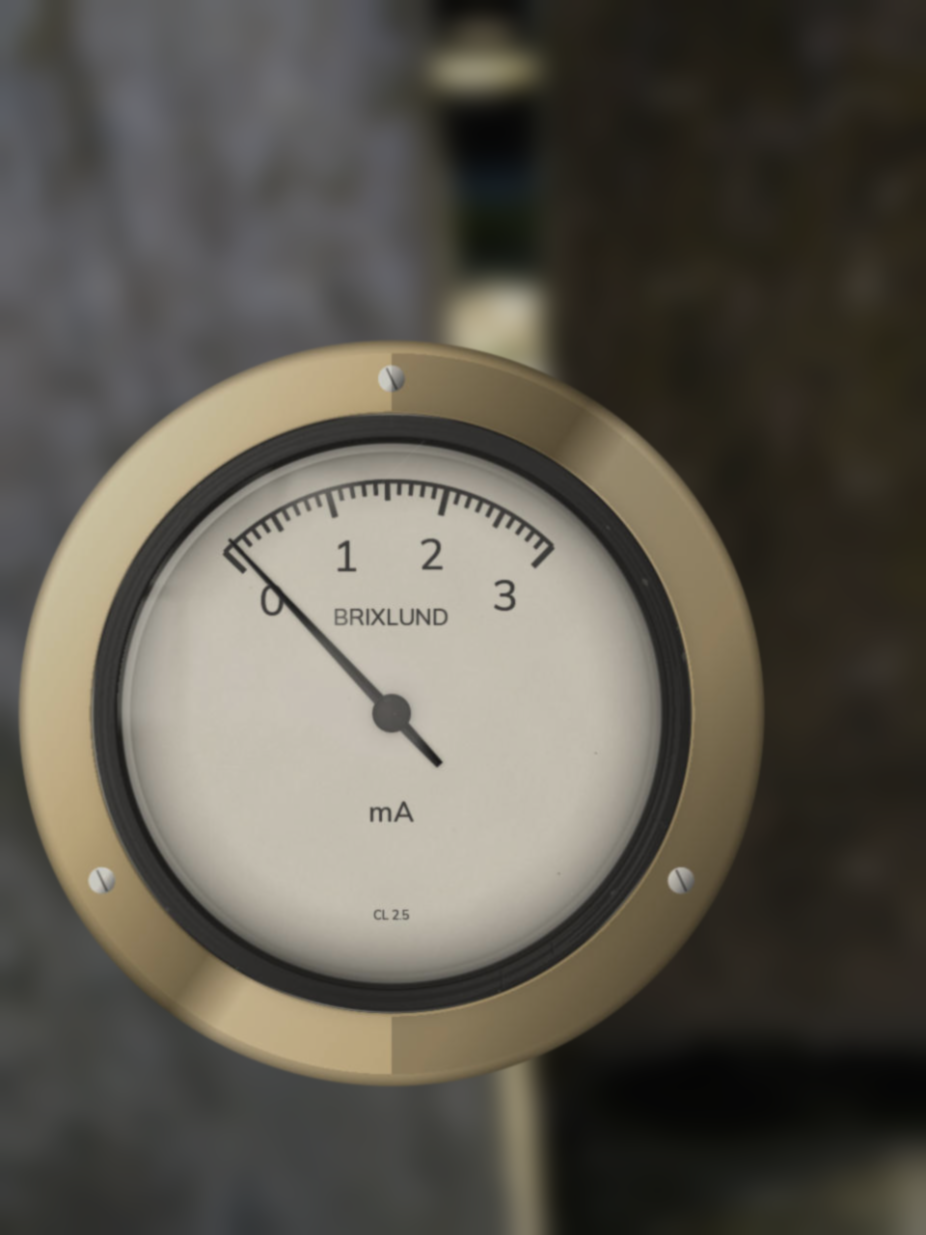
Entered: 0.1 mA
